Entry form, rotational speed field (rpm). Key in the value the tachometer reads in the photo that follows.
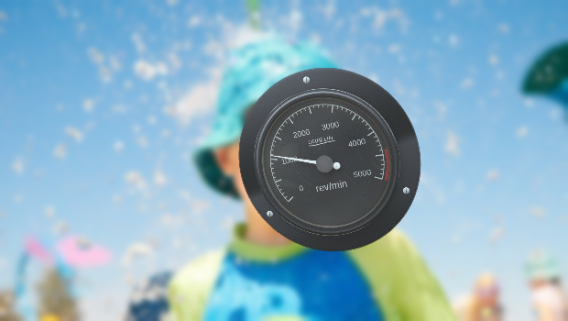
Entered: 1100 rpm
